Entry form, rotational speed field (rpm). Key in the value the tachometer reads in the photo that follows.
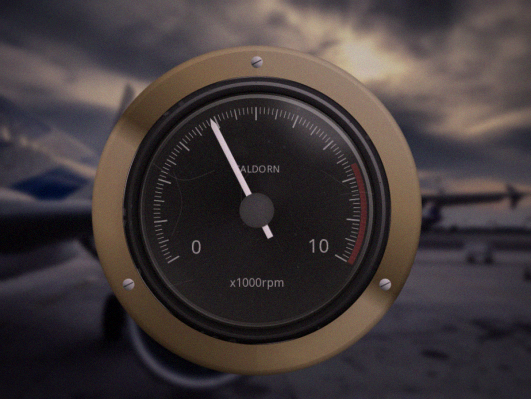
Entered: 3900 rpm
